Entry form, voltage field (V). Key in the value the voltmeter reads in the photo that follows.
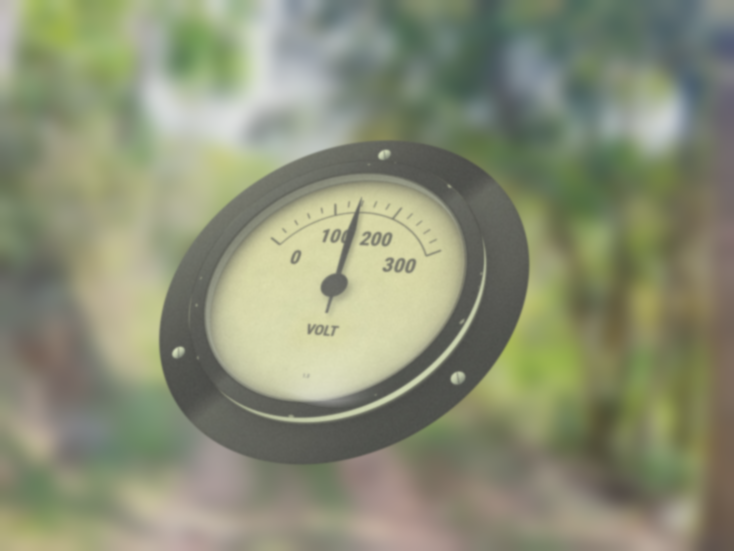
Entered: 140 V
